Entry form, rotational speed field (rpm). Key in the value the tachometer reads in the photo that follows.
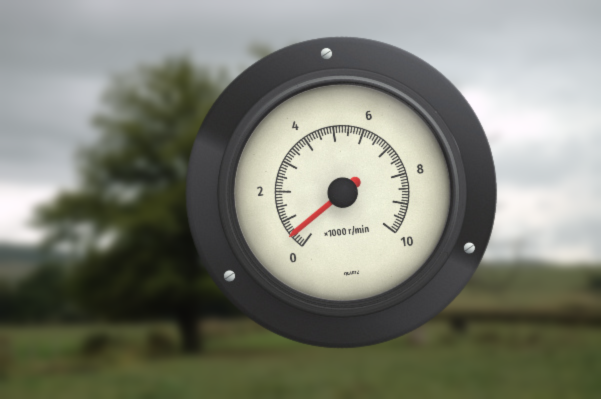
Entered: 500 rpm
